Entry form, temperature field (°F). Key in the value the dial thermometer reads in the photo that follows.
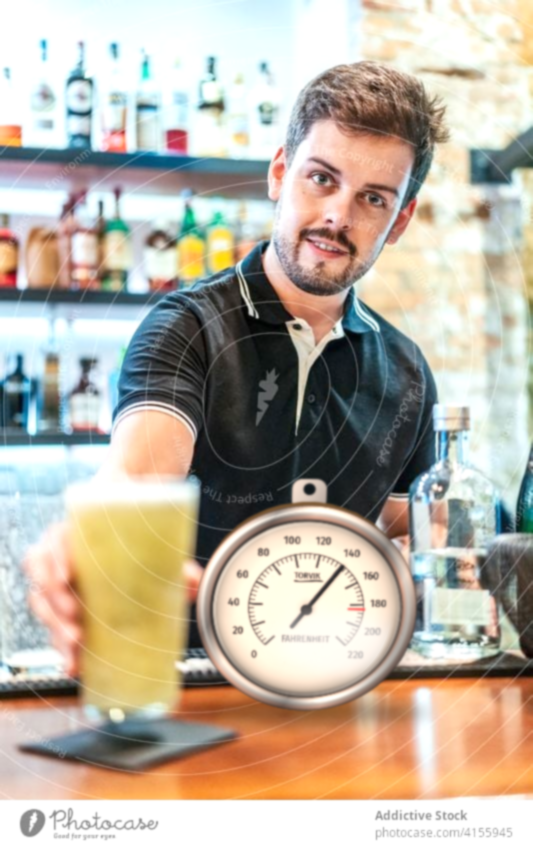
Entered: 140 °F
